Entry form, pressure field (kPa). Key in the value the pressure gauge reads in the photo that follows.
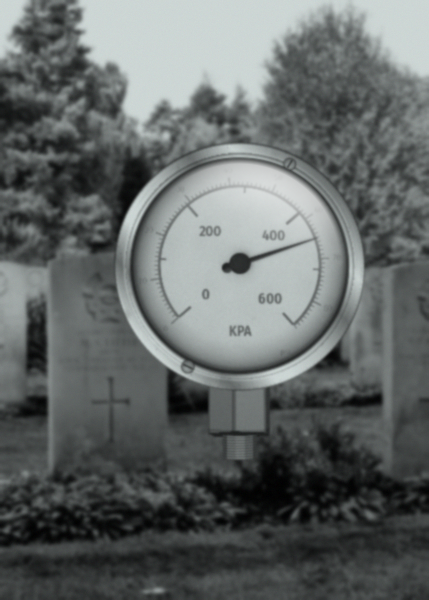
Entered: 450 kPa
